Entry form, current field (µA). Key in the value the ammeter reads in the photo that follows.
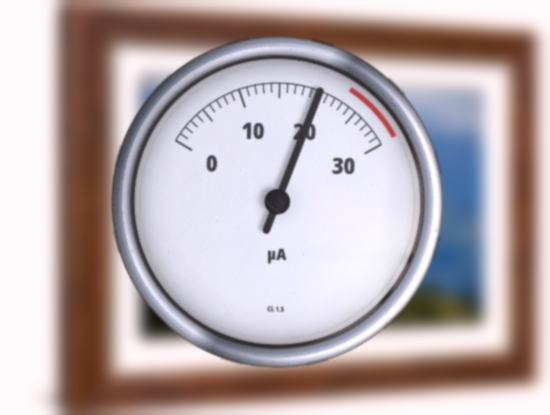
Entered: 20 µA
